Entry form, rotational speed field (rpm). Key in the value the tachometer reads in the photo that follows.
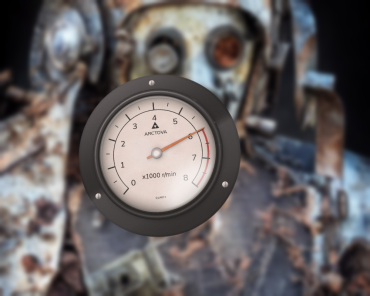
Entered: 6000 rpm
